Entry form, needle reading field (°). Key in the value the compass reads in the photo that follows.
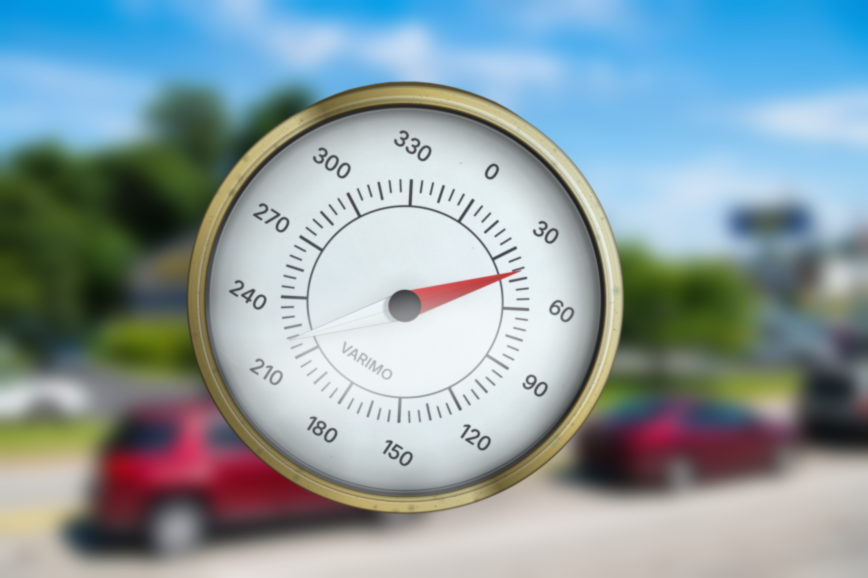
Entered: 40 °
